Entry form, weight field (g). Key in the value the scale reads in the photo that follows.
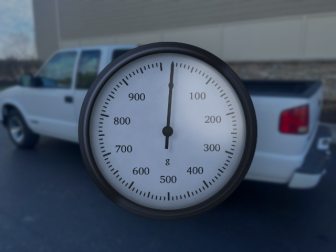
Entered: 0 g
